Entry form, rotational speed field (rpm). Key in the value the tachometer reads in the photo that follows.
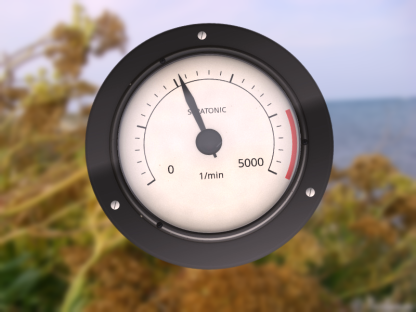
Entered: 2100 rpm
